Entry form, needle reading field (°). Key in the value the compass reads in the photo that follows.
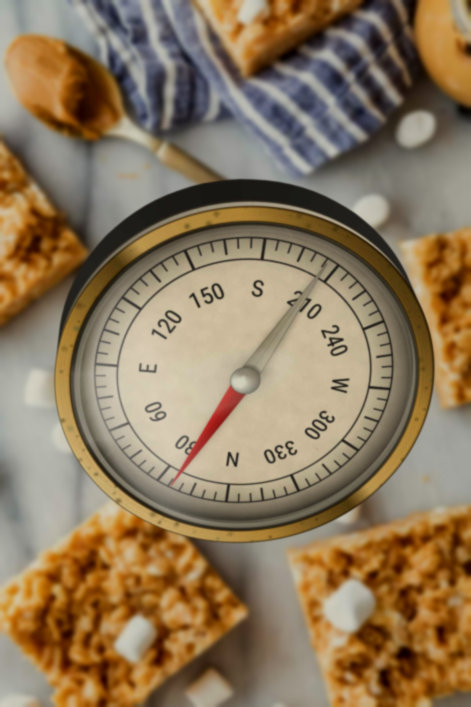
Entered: 25 °
